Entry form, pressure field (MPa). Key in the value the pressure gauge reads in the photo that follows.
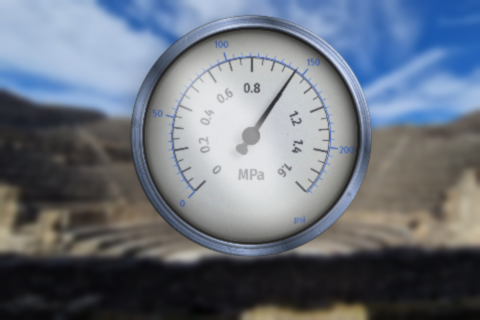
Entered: 1 MPa
